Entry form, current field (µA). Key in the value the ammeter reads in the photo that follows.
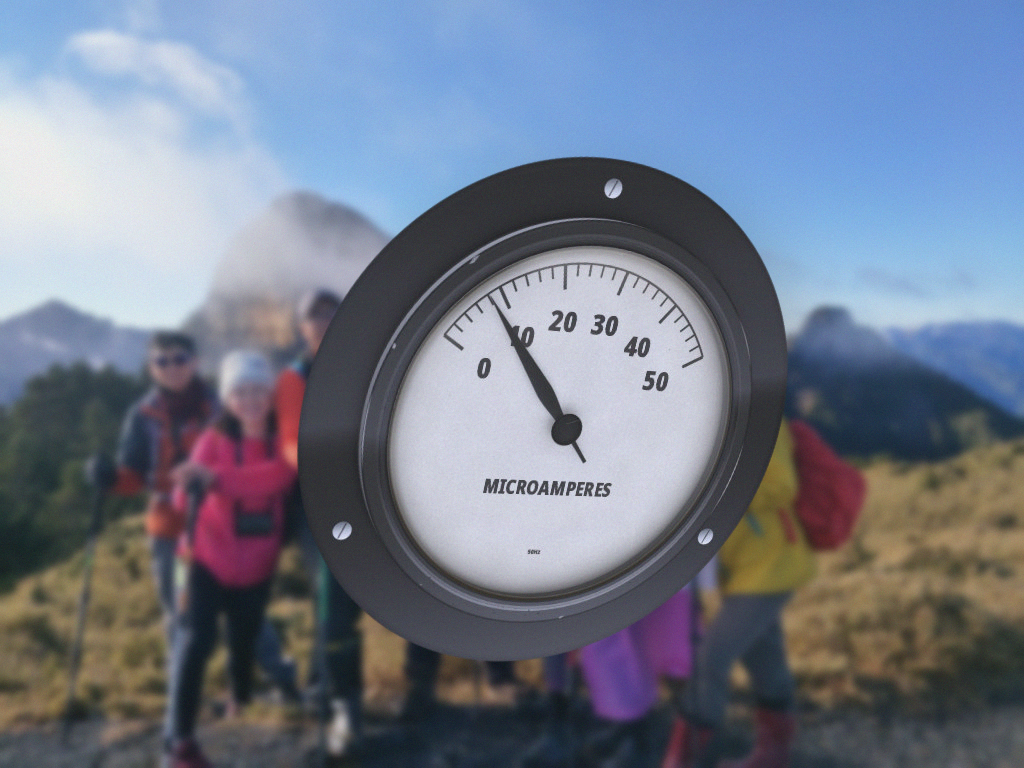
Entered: 8 µA
